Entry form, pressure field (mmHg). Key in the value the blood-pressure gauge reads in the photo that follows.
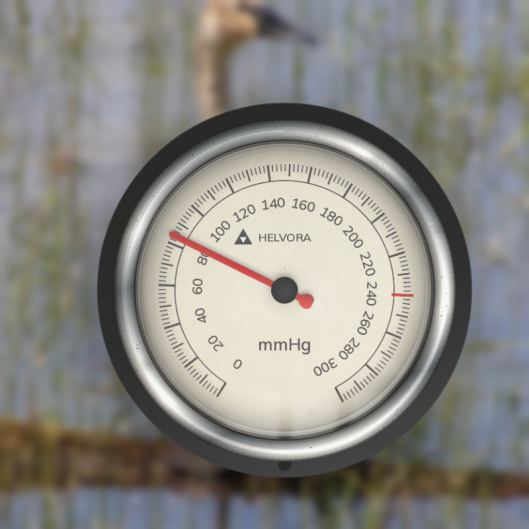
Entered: 84 mmHg
